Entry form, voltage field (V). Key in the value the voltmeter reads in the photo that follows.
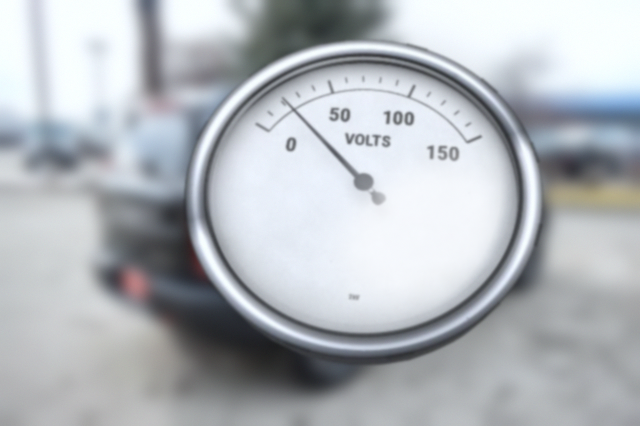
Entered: 20 V
